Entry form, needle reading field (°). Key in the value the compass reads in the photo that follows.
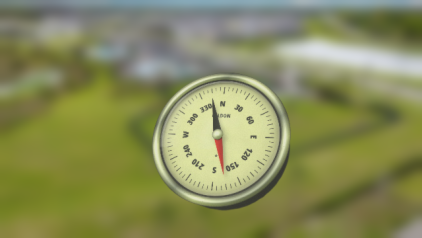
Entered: 165 °
